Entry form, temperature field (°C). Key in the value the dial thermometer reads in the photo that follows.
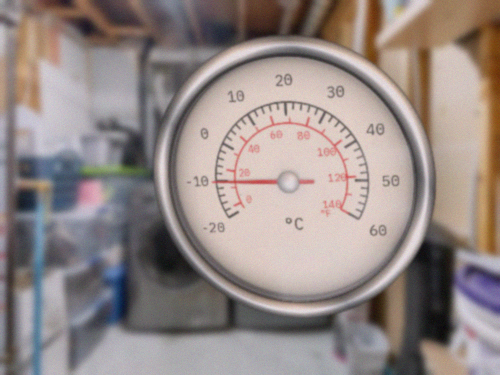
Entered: -10 °C
